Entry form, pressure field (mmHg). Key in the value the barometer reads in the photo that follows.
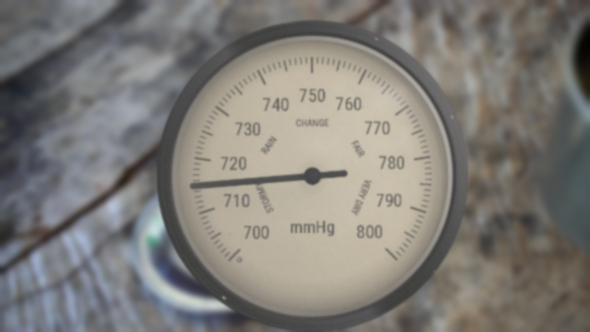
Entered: 715 mmHg
